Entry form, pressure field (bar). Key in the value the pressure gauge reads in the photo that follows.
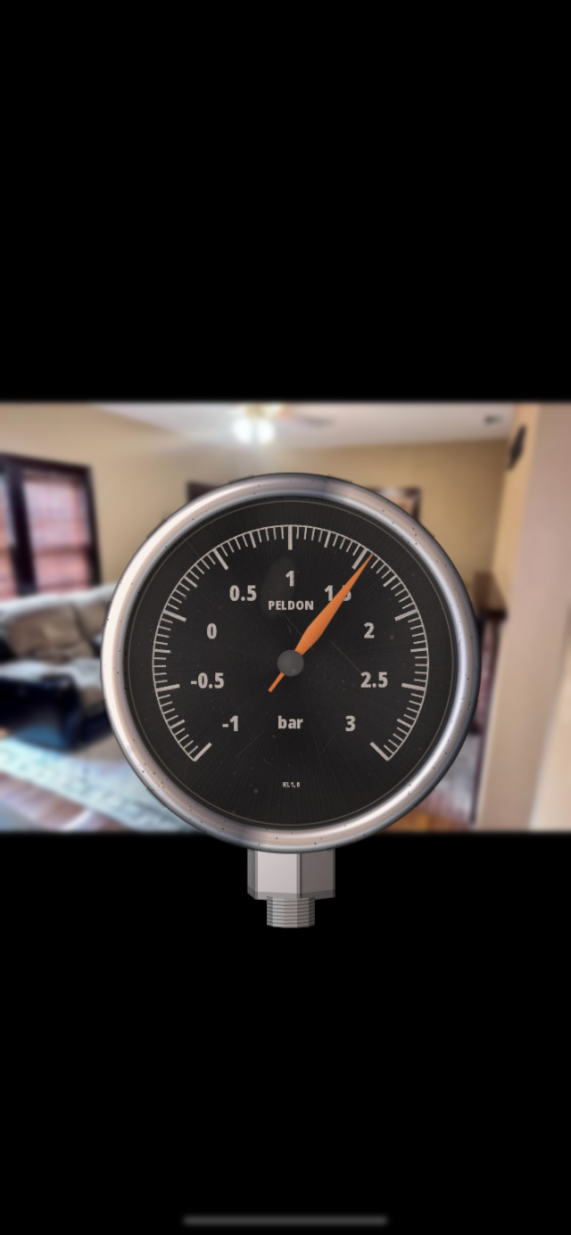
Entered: 1.55 bar
